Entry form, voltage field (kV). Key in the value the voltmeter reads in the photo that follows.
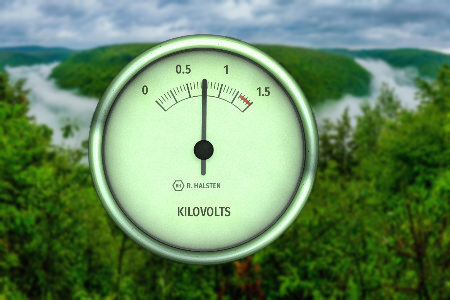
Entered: 0.75 kV
